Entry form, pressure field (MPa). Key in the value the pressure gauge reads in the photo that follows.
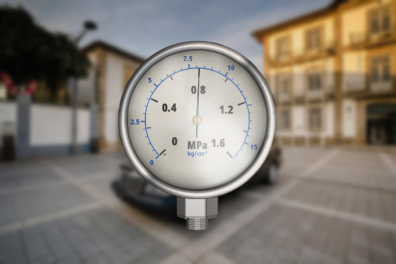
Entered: 0.8 MPa
